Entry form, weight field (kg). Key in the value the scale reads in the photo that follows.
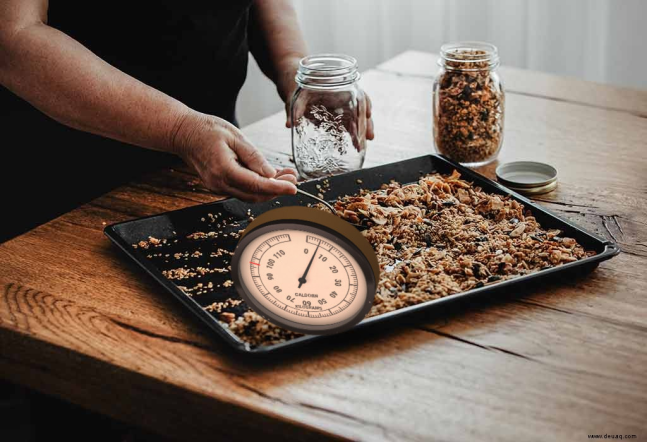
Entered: 5 kg
